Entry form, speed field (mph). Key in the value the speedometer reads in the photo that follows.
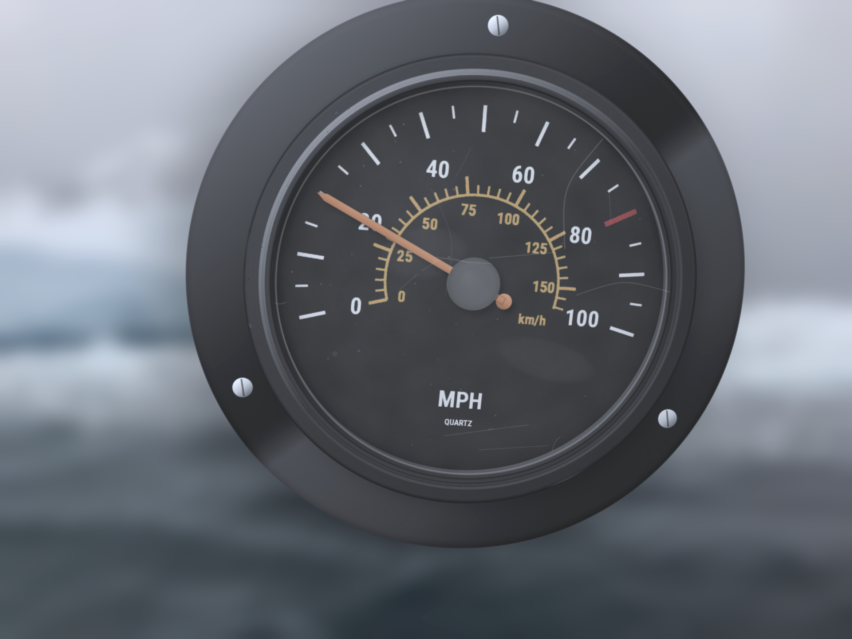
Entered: 20 mph
